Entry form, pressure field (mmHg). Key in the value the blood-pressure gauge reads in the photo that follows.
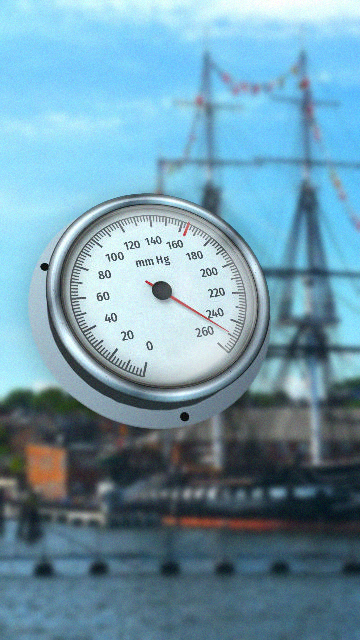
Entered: 250 mmHg
